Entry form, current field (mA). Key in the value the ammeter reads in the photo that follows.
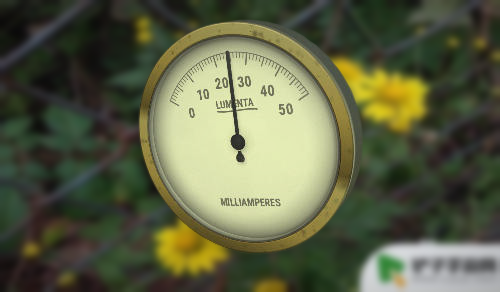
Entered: 25 mA
